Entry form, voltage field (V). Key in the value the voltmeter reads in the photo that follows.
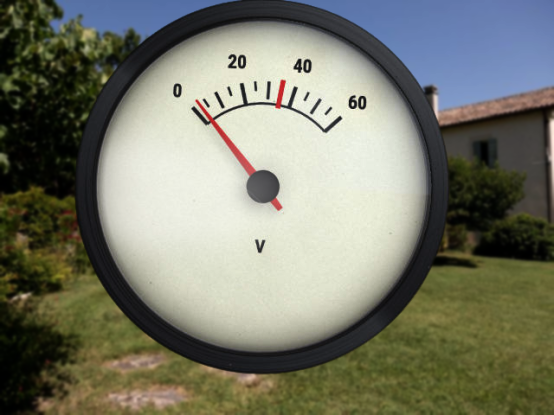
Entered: 2.5 V
